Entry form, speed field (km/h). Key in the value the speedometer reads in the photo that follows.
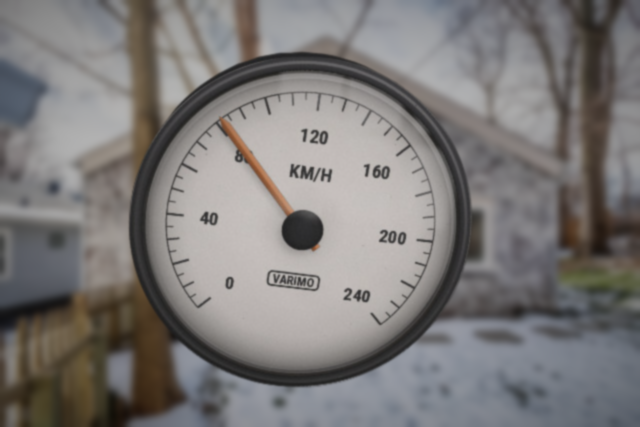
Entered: 82.5 km/h
